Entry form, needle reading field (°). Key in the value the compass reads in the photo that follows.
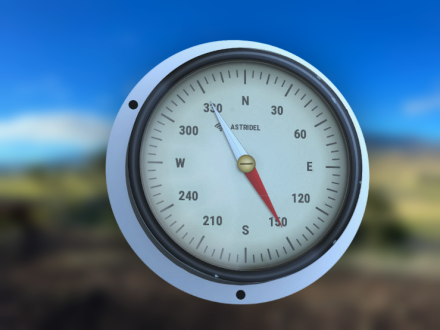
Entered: 150 °
